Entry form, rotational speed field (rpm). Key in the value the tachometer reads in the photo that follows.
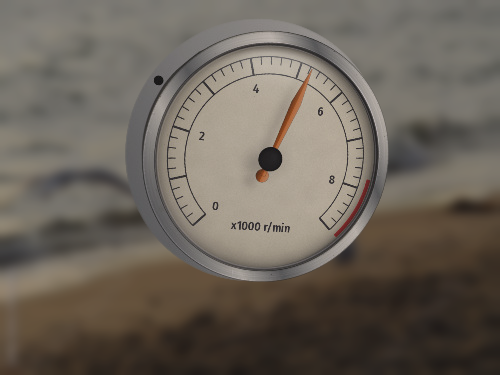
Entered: 5200 rpm
